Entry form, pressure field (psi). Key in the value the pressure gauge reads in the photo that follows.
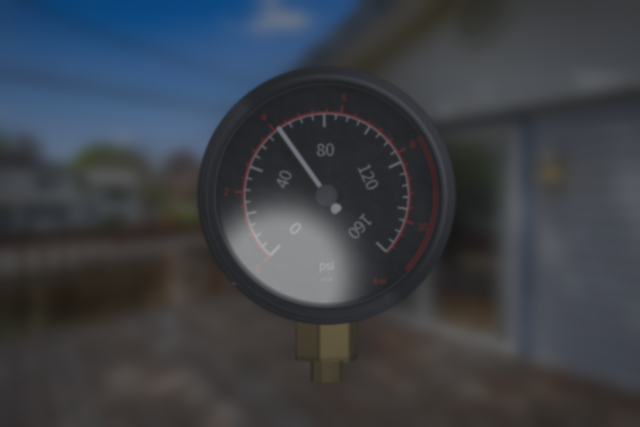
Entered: 60 psi
